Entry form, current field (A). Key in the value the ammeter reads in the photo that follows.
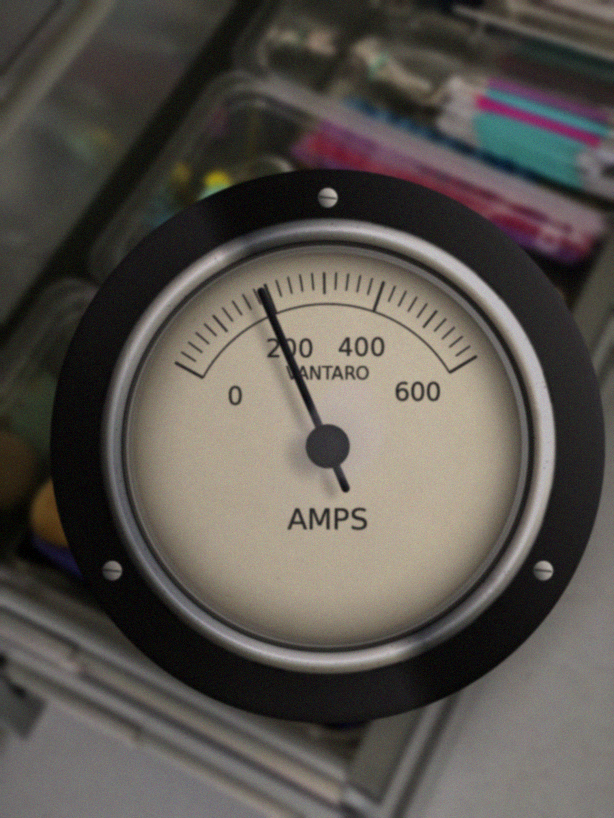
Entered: 190 A
